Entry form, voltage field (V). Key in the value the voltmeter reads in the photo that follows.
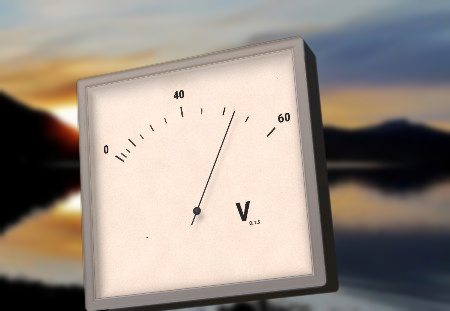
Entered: 52.5 V
